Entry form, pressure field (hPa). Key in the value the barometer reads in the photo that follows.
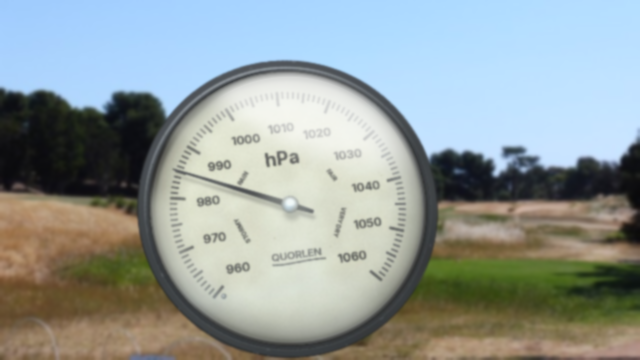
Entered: 985 hPa
